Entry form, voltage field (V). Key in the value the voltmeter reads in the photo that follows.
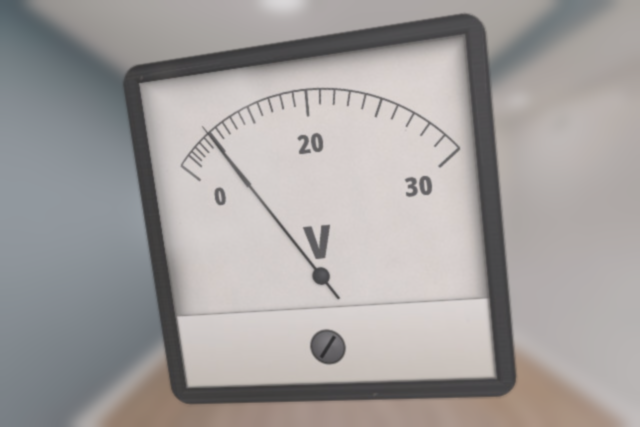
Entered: 10 V
